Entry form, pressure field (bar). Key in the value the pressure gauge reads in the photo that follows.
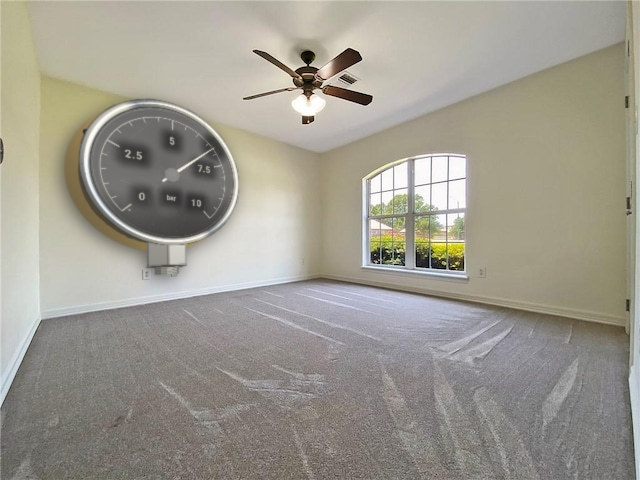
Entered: 6.75 bar
